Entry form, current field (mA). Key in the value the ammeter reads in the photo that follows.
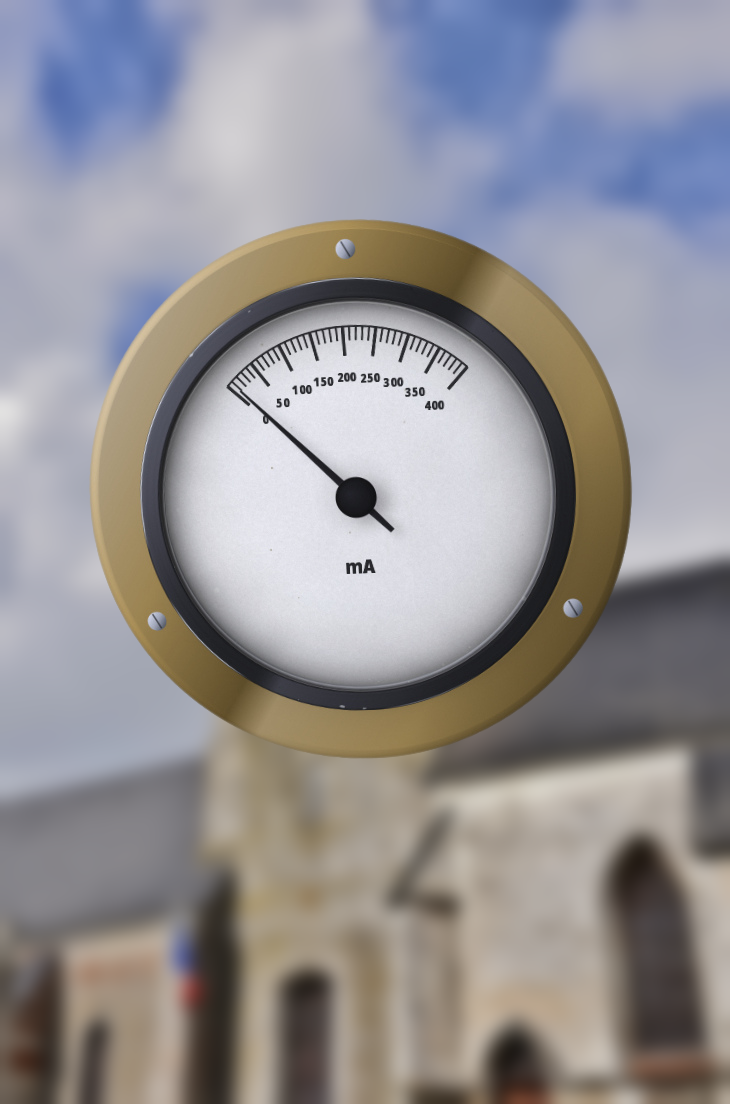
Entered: 10 mA
